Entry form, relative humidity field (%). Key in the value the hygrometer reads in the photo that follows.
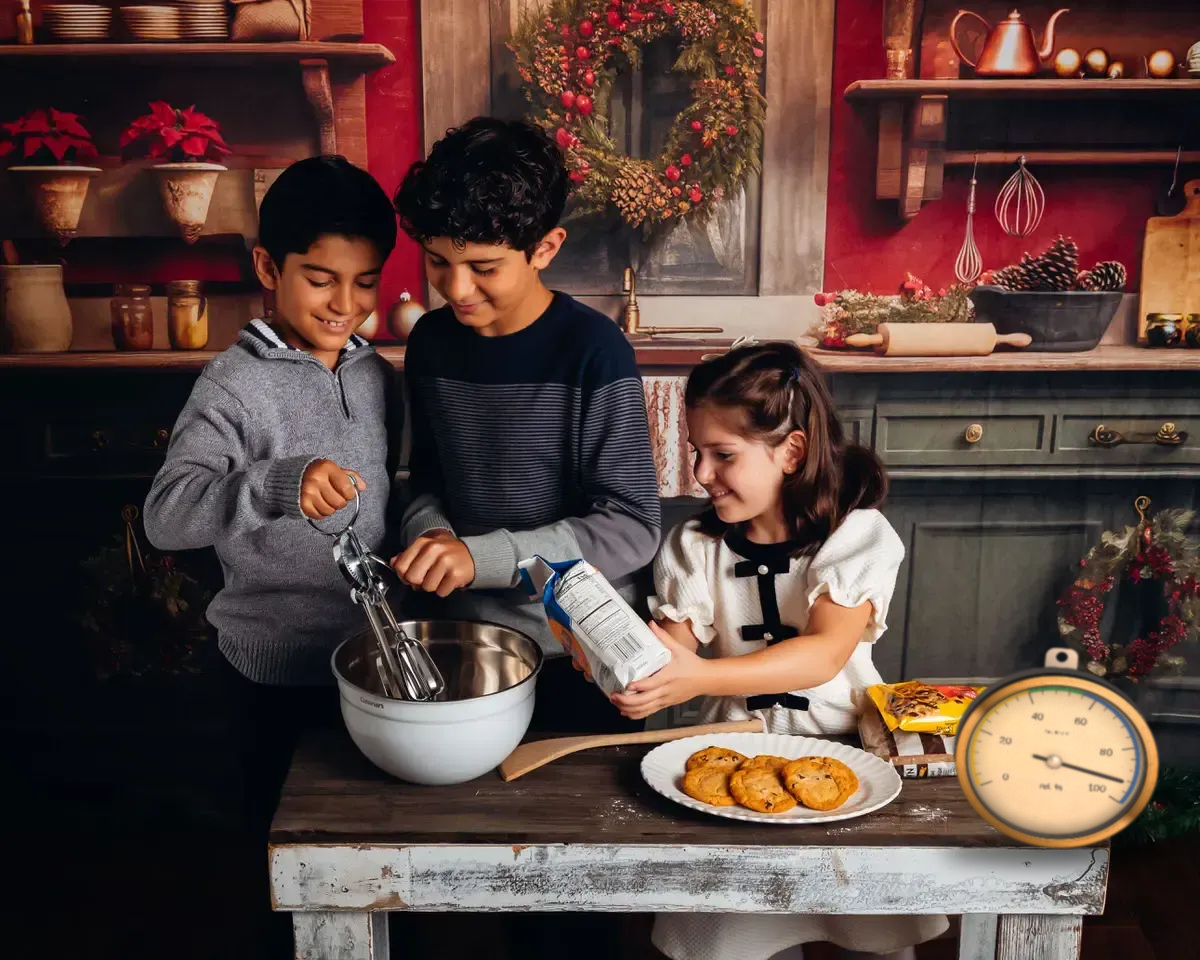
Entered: 92 %
